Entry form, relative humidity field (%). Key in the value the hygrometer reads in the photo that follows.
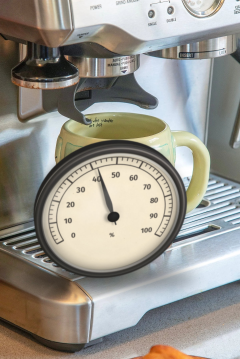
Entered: 42 %
